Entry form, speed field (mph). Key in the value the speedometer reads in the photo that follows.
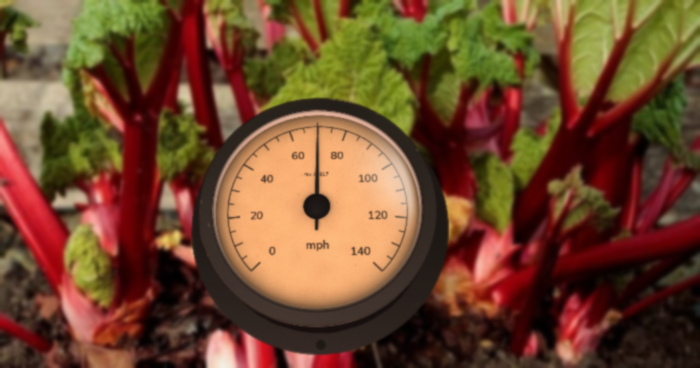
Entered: 70 mph
